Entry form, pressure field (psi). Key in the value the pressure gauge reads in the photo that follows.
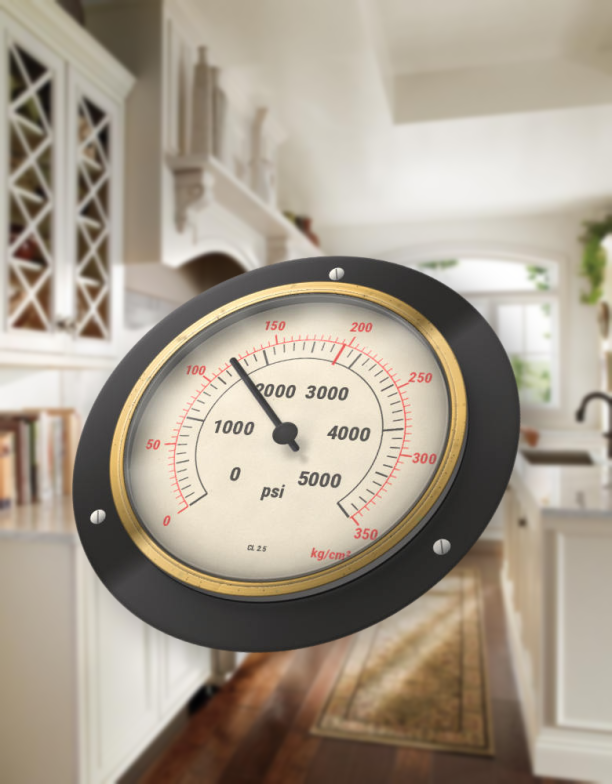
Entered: 1700 psi
